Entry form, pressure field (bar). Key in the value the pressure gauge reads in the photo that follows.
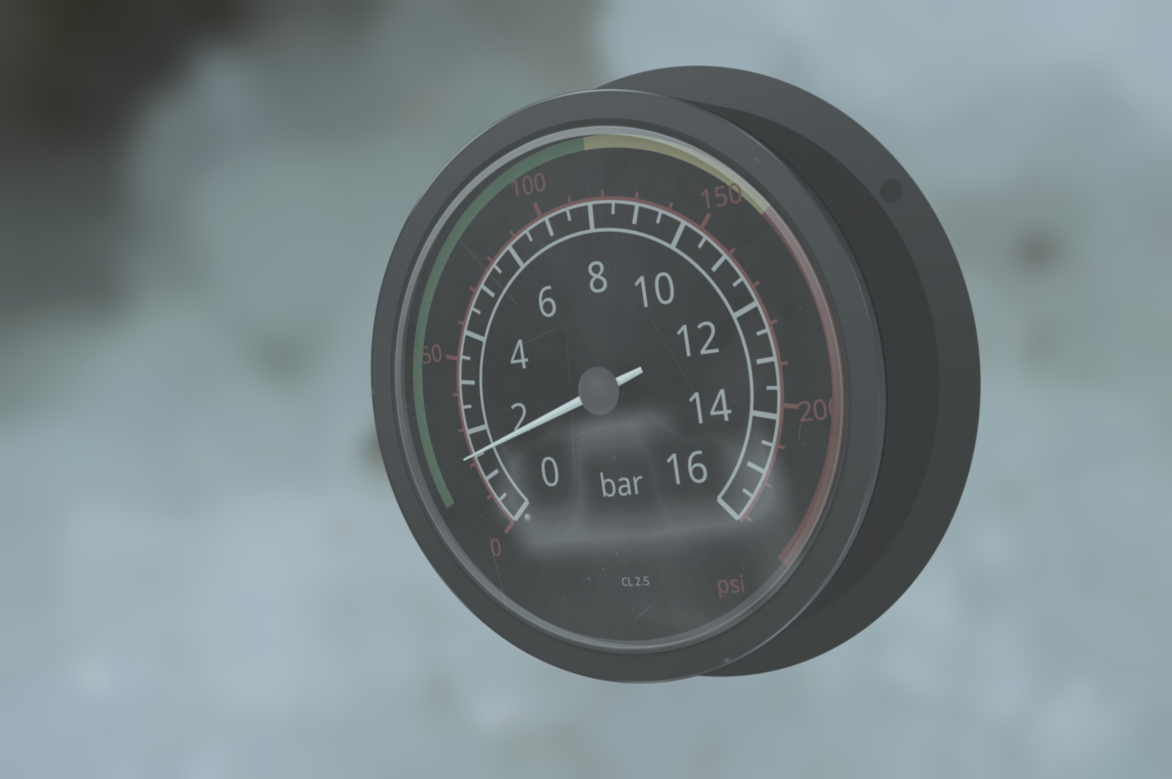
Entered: 1.5 bar
